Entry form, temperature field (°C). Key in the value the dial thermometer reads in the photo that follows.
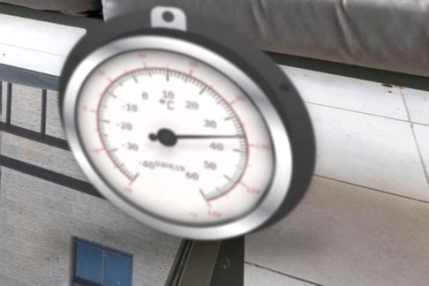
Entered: 35 °C
